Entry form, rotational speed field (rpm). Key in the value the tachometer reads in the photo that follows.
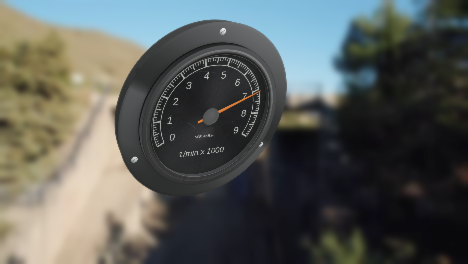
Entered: 7000 rpm
